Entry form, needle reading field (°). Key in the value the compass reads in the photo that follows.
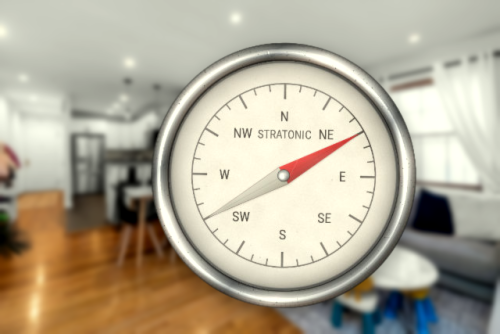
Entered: 60 °
